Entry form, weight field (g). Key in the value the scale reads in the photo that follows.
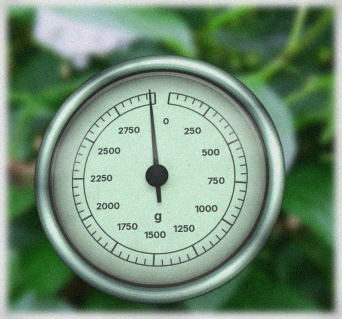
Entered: 2975 g
